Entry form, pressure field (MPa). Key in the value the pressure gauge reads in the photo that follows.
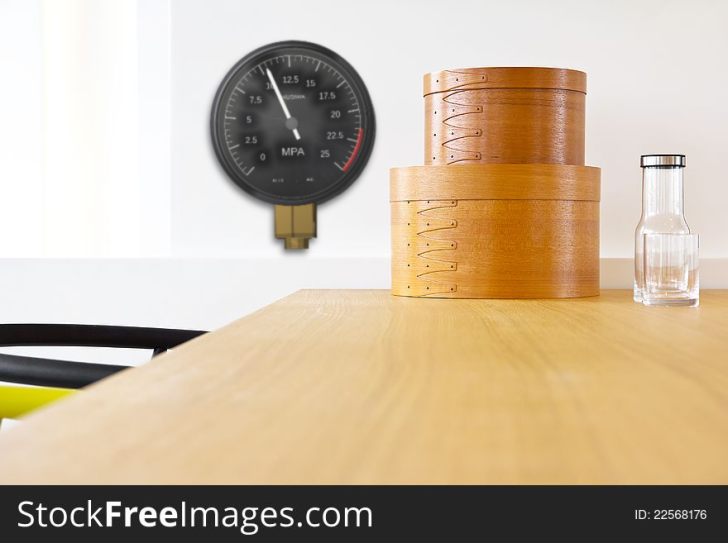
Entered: 10.5 MPa
